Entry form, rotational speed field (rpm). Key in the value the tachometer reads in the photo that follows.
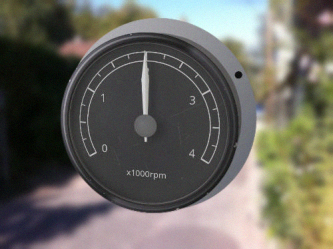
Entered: 2000 rpm
